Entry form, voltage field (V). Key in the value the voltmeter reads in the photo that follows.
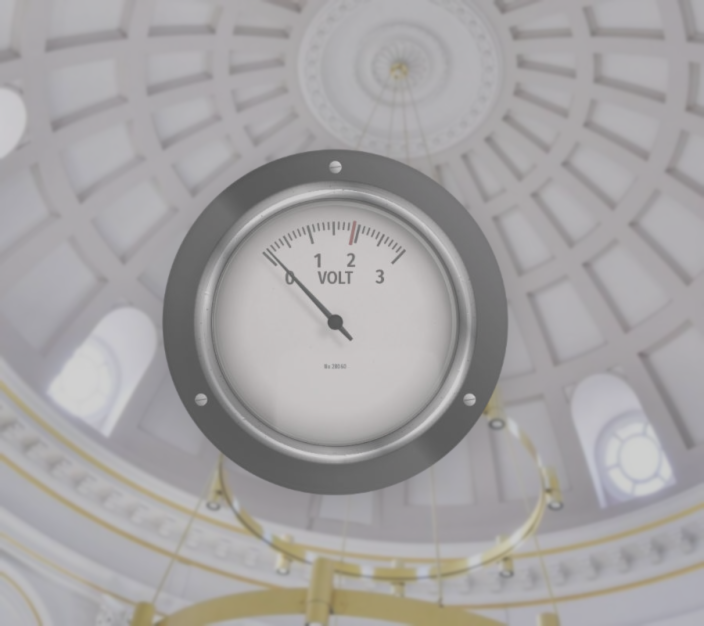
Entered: 0.1 V
